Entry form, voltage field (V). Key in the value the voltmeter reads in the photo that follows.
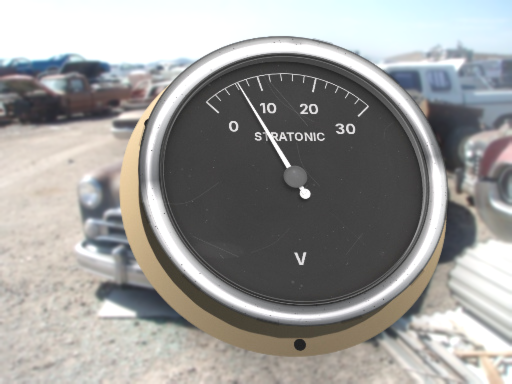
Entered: 6 V
